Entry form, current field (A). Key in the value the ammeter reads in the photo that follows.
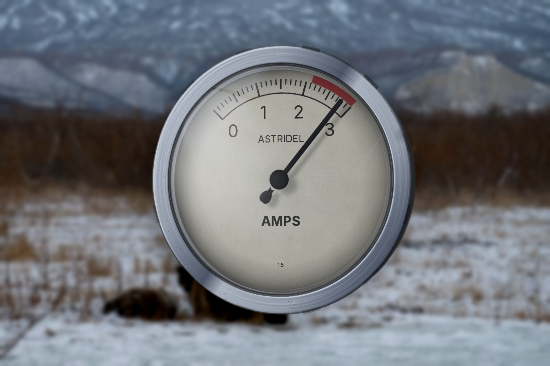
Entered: 2.8 A
